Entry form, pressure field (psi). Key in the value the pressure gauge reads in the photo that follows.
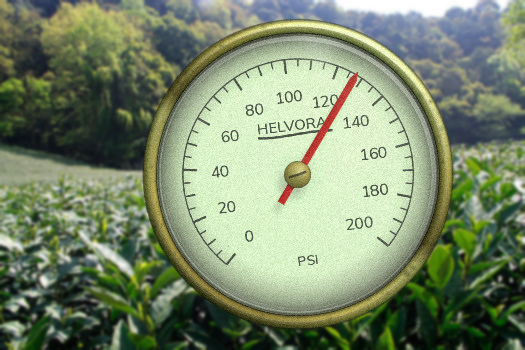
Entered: 127.5 psi
